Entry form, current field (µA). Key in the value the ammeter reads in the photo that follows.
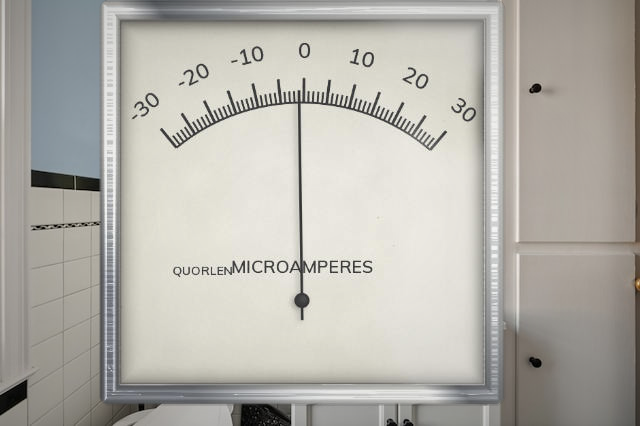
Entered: -1 µA
